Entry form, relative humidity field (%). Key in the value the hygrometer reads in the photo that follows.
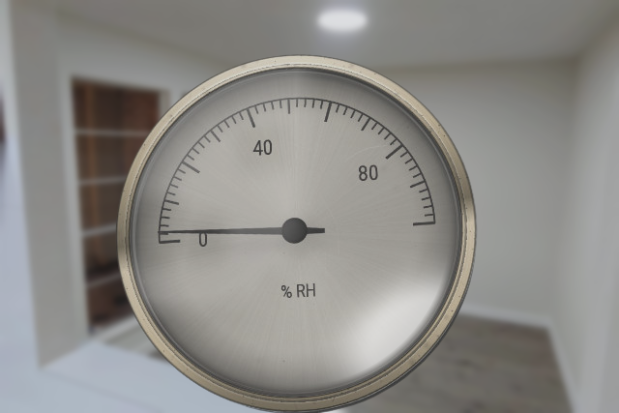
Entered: 2 %
